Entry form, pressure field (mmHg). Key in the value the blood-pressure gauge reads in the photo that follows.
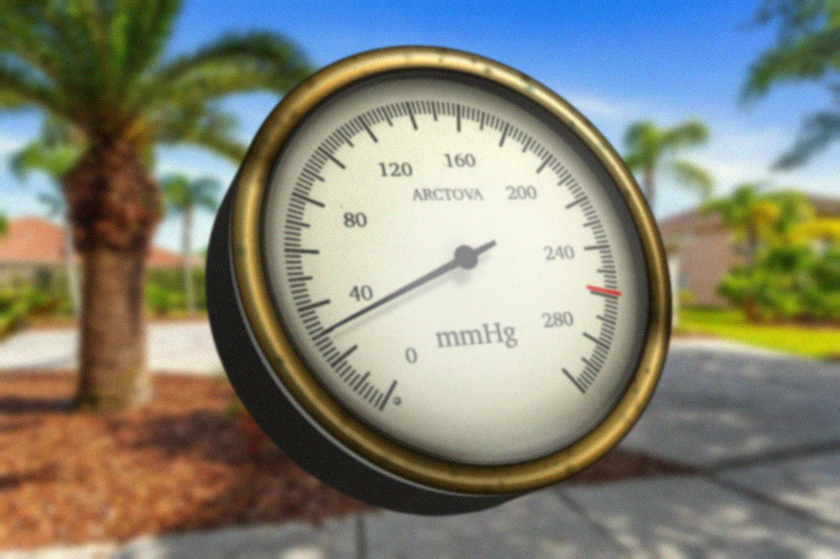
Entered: 30 mmHg
